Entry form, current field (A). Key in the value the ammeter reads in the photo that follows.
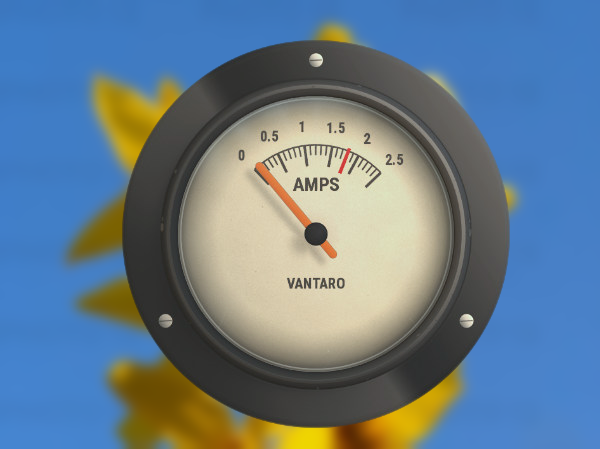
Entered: 0.1 A
